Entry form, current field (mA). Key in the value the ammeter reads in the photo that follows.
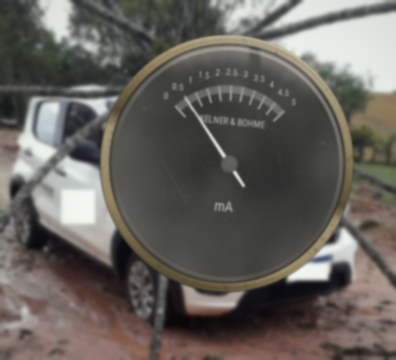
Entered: 0.5 mA
